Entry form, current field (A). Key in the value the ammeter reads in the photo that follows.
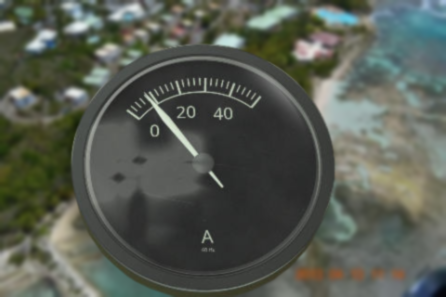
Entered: 8 A
